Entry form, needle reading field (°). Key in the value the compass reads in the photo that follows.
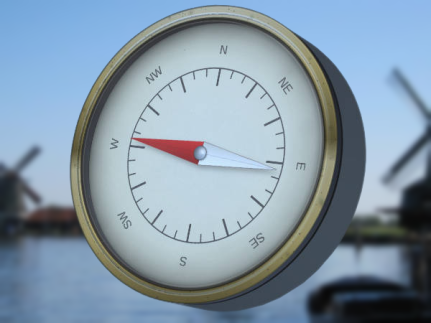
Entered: 275 °
